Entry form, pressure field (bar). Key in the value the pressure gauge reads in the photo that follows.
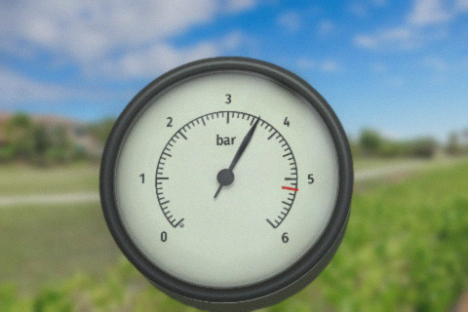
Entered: 3.6 bar
